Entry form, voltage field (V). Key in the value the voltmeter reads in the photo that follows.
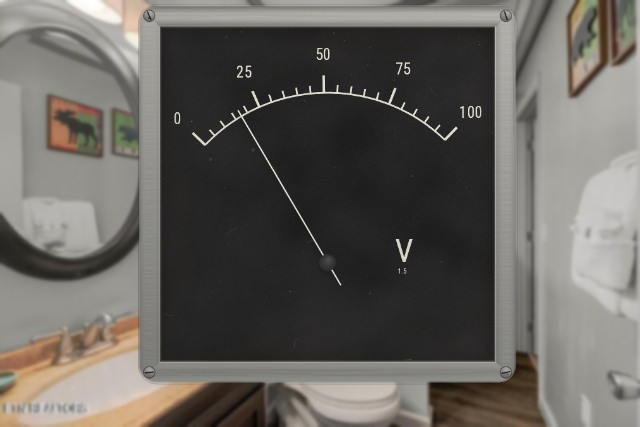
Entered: 17.5 V
